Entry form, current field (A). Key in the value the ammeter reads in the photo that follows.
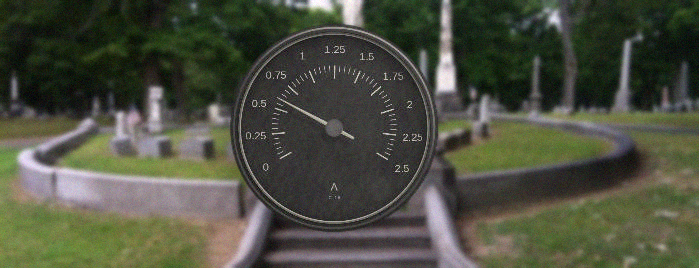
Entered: 0.6 A
